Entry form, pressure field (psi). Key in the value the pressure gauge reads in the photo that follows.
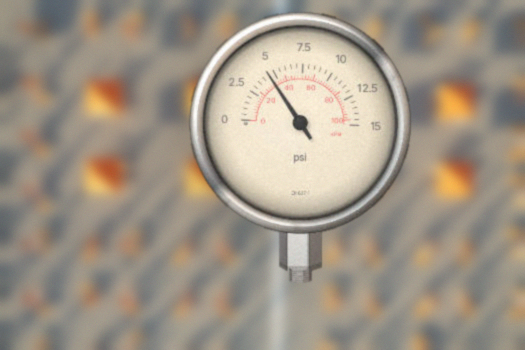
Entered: 4.5 psi
